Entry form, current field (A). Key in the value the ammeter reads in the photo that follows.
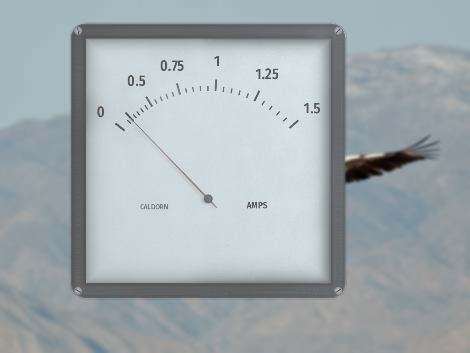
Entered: 0.25 A
